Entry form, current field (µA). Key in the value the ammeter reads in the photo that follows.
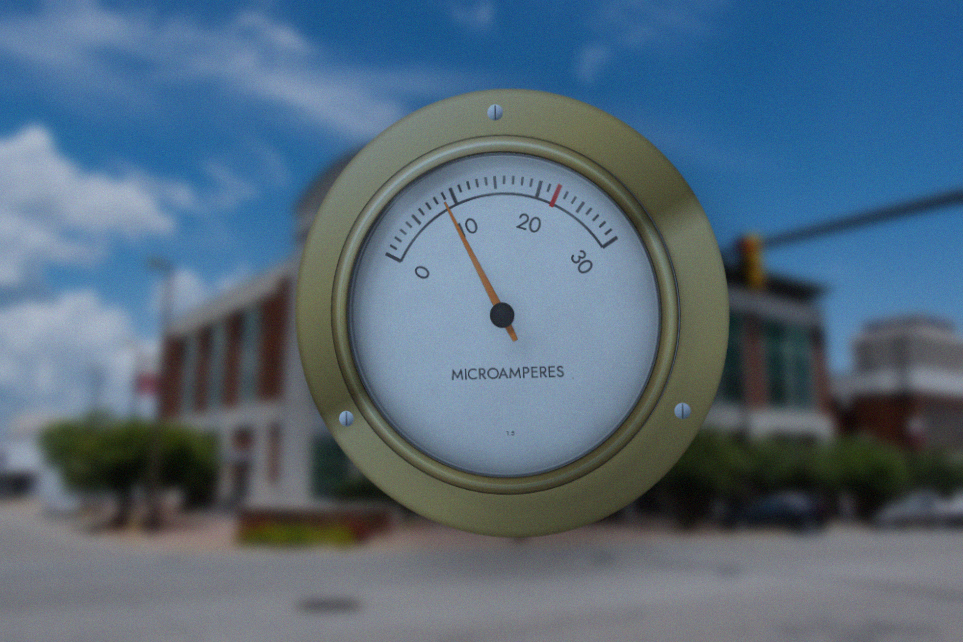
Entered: 9 µA
